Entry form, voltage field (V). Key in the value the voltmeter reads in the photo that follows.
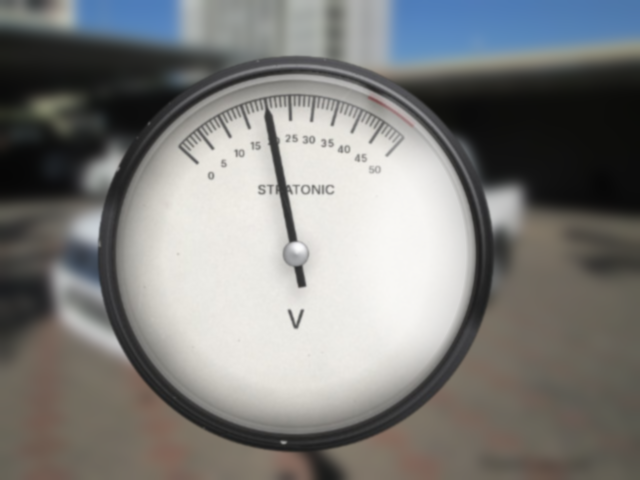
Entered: 20 V
